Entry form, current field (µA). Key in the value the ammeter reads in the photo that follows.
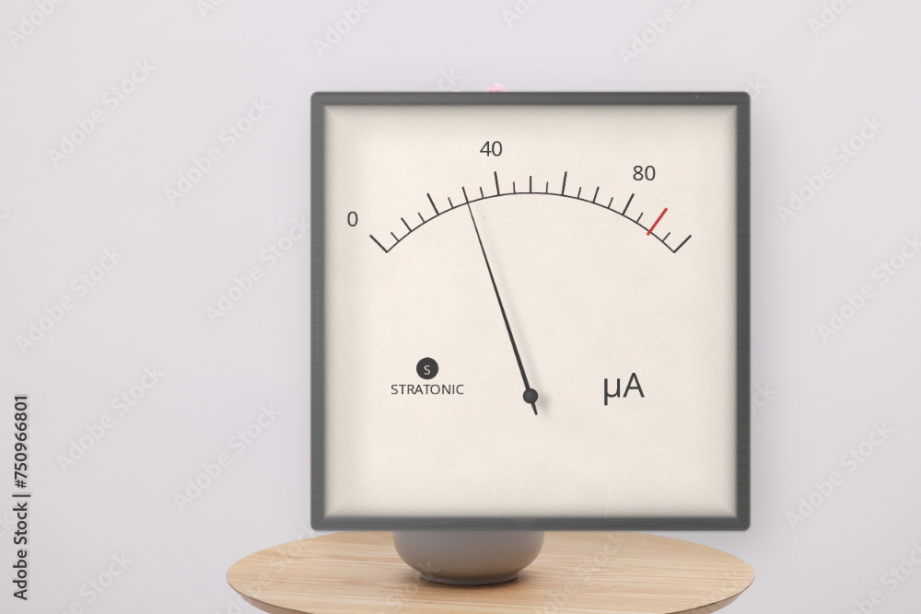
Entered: 30 µA
